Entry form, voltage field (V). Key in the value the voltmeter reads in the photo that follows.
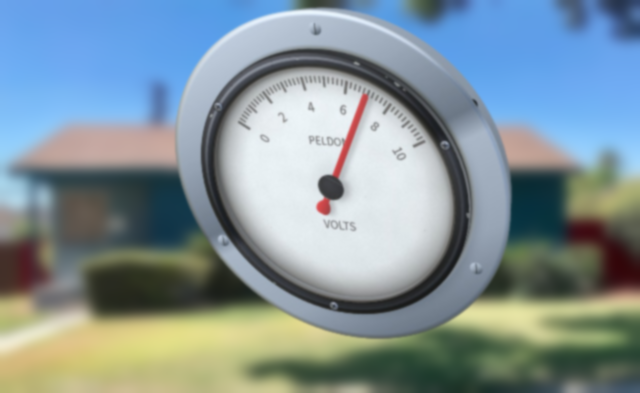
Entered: 7 V
